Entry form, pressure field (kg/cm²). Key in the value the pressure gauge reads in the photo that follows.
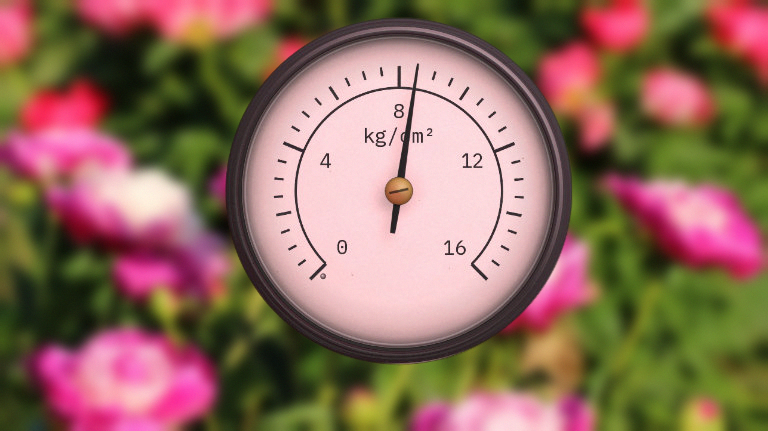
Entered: 8.5 kg/cm²
